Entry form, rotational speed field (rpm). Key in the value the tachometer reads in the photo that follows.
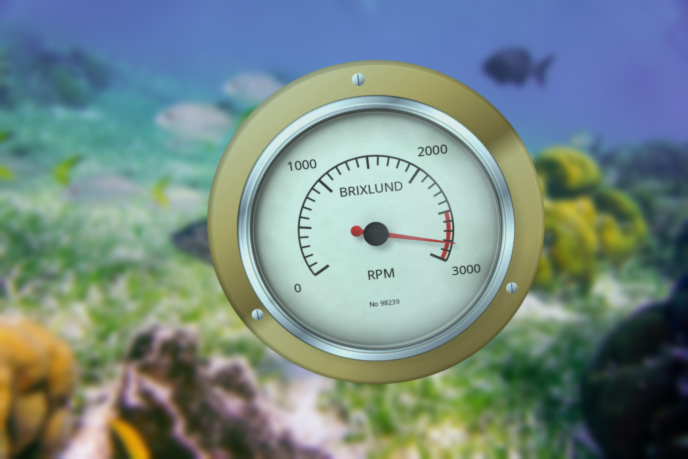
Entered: 2800 rpm
